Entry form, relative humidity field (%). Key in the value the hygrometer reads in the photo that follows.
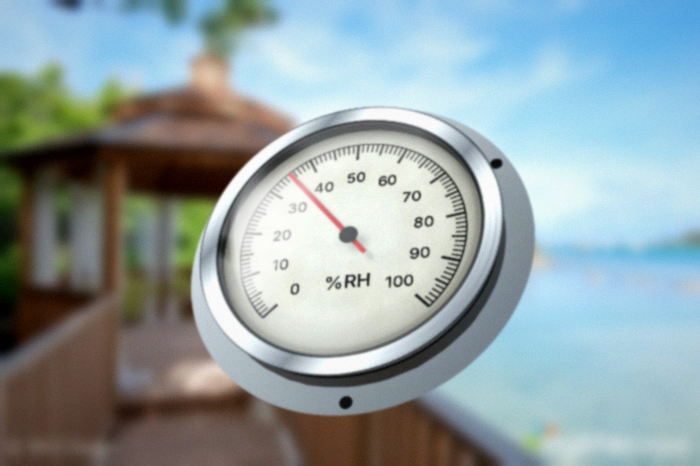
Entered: 35 %
